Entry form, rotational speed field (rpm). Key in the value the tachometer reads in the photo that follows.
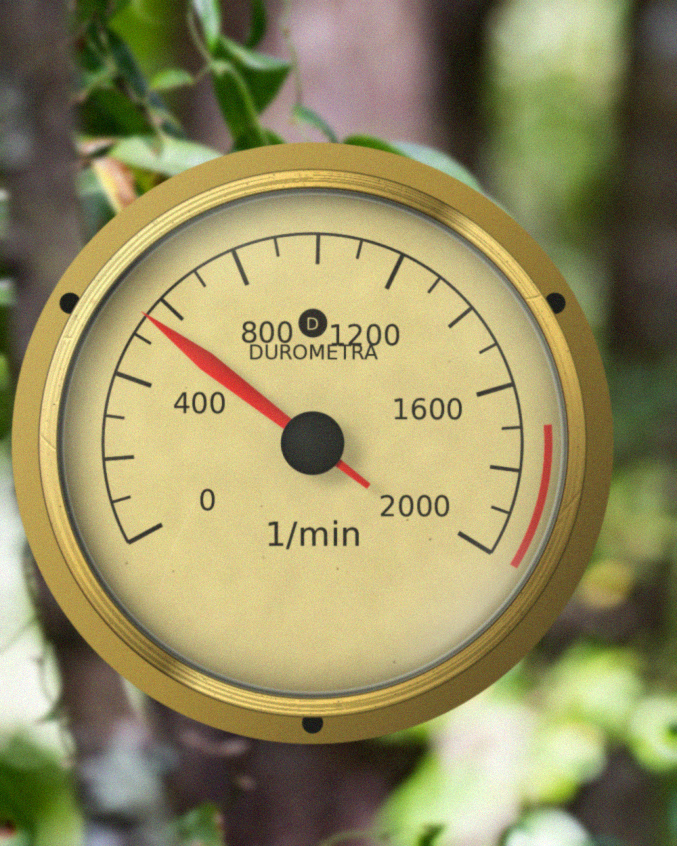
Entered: 550 rpm
